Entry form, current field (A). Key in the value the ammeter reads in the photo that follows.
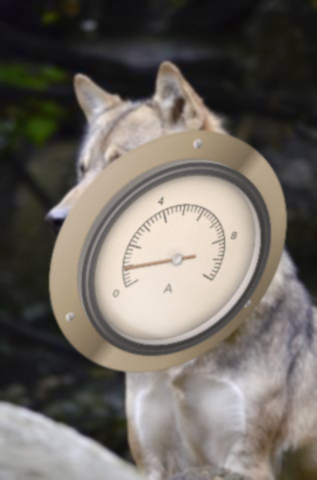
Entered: 1 A
